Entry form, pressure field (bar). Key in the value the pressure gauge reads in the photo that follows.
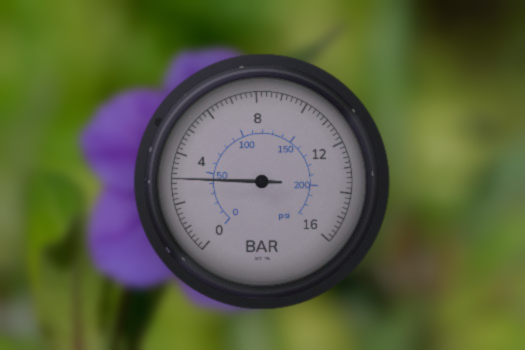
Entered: 3 bar
